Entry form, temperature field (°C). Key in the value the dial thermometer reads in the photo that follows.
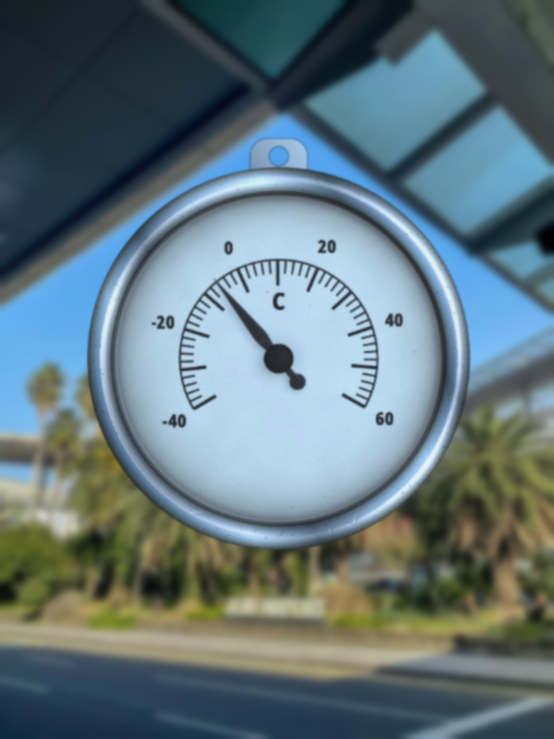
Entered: -6 °C
